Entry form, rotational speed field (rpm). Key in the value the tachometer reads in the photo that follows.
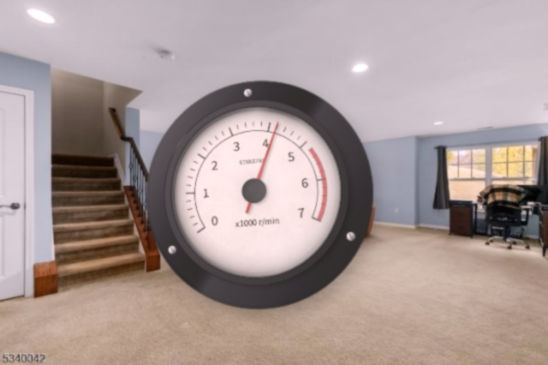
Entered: 4200 rpm
